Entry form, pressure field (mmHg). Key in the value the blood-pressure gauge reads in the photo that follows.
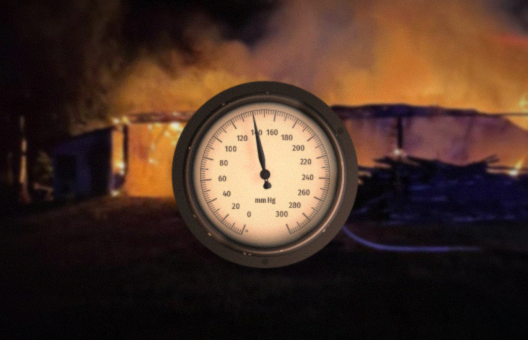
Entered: 140 mmHg
